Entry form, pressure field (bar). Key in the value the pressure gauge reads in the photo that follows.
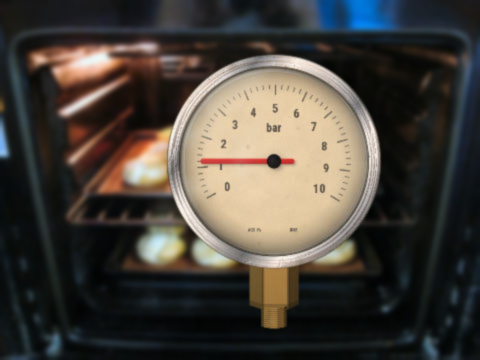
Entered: 1.2 bar
